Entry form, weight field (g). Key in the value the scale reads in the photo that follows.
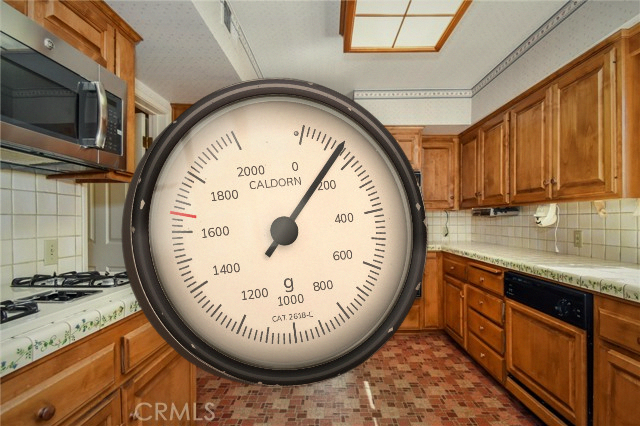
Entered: 140 g
